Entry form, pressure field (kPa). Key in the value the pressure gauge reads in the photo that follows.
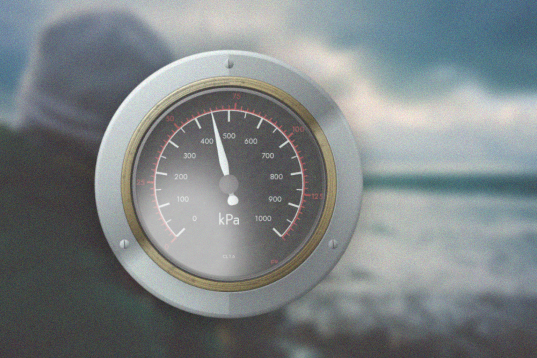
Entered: 450 kPa
